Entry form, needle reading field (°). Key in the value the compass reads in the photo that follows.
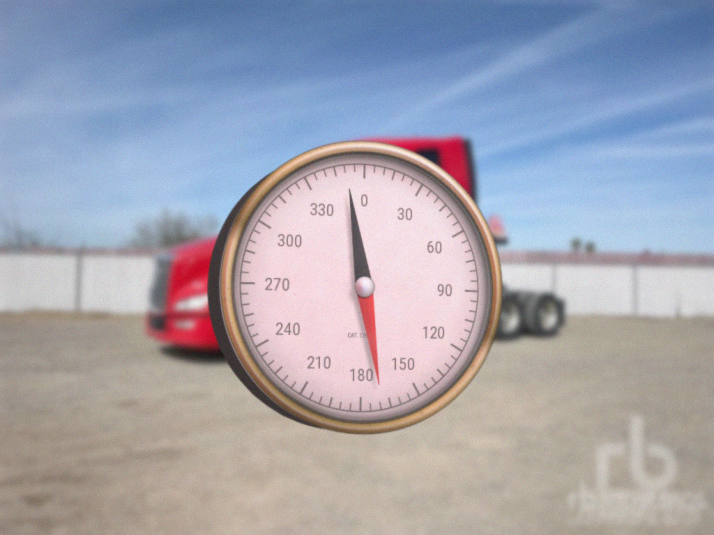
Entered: 170 °
